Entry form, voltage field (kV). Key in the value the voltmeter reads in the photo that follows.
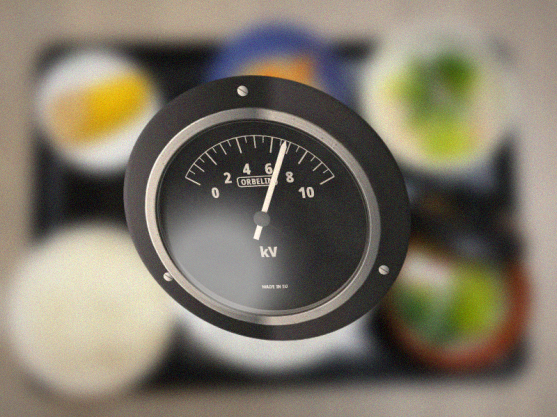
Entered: 6.75 kV
